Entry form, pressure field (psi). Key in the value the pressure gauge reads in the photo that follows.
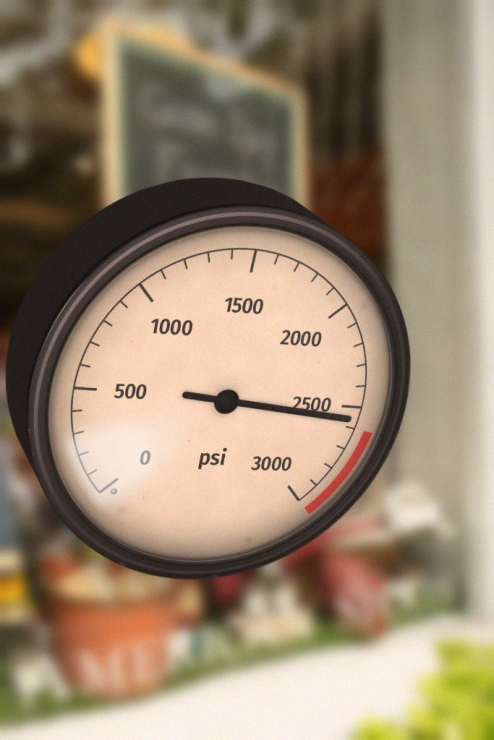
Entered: 2550 psi
